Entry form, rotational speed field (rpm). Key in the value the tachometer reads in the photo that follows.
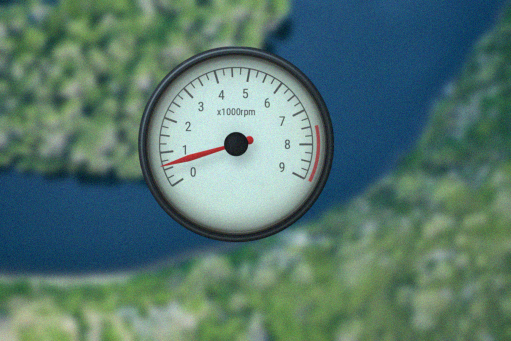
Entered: 625 rpm
